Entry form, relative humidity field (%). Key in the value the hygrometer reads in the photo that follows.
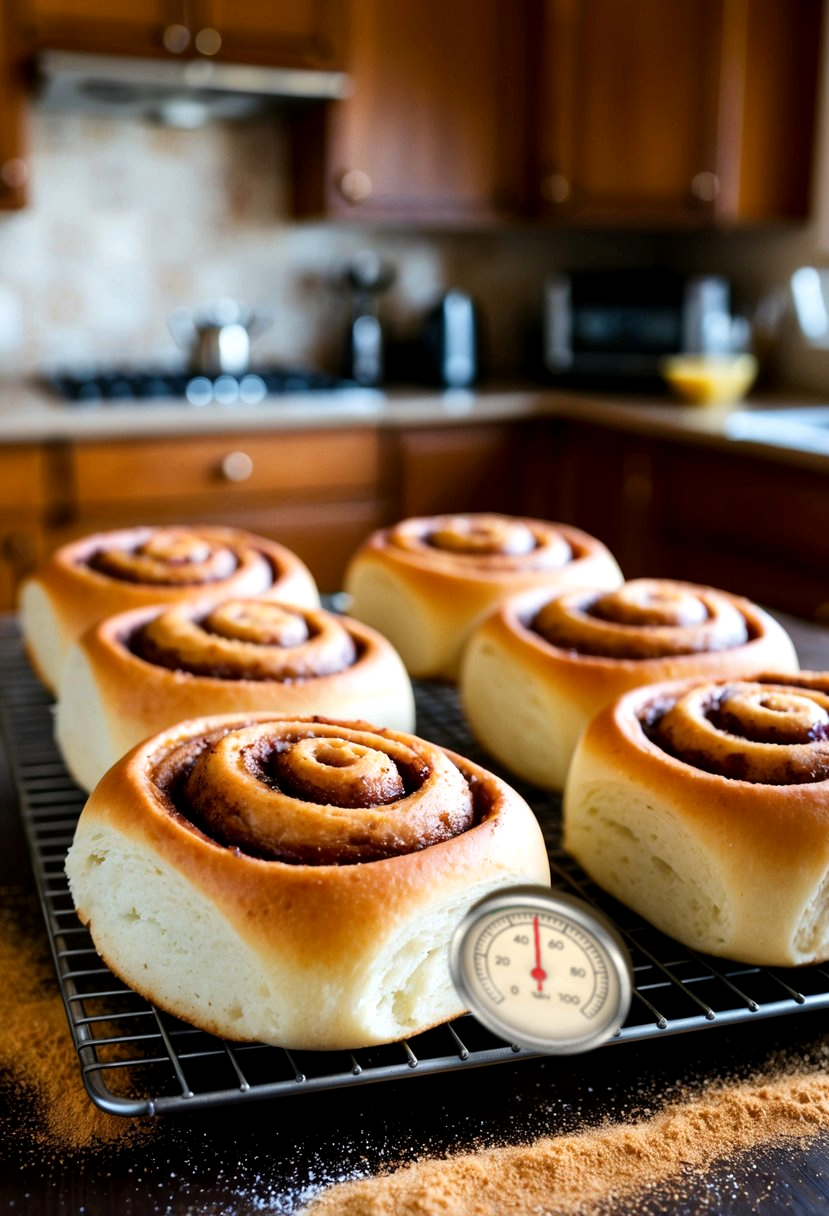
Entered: 50 %
